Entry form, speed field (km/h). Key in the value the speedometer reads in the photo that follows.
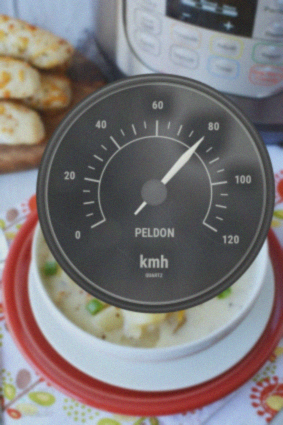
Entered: 80 km/h
